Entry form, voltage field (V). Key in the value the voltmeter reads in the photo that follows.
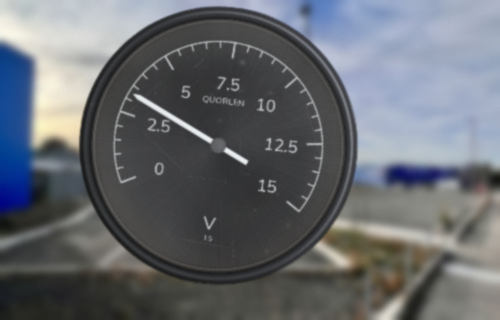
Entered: 3.25 V
